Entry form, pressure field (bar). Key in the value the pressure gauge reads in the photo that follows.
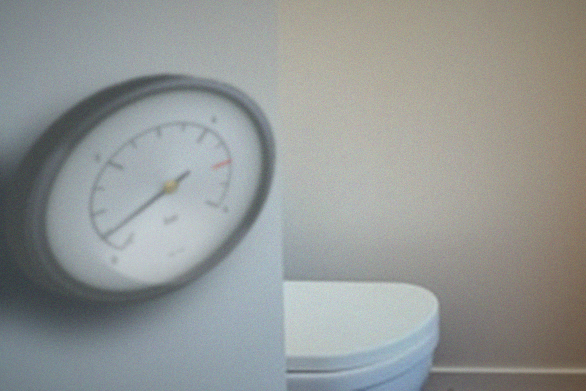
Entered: 0.5 bar
